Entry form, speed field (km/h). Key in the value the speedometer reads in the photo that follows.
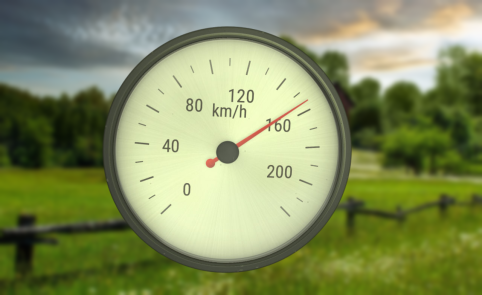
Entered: 155 km/h
